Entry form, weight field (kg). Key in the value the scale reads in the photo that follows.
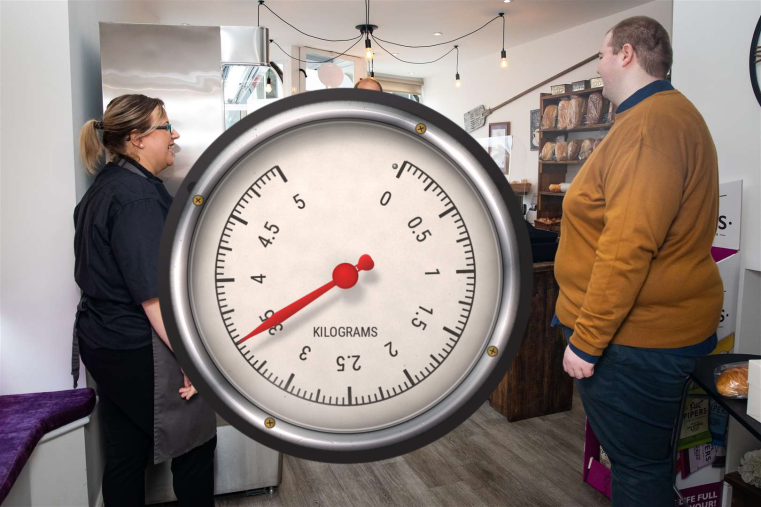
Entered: 3.5 kg
